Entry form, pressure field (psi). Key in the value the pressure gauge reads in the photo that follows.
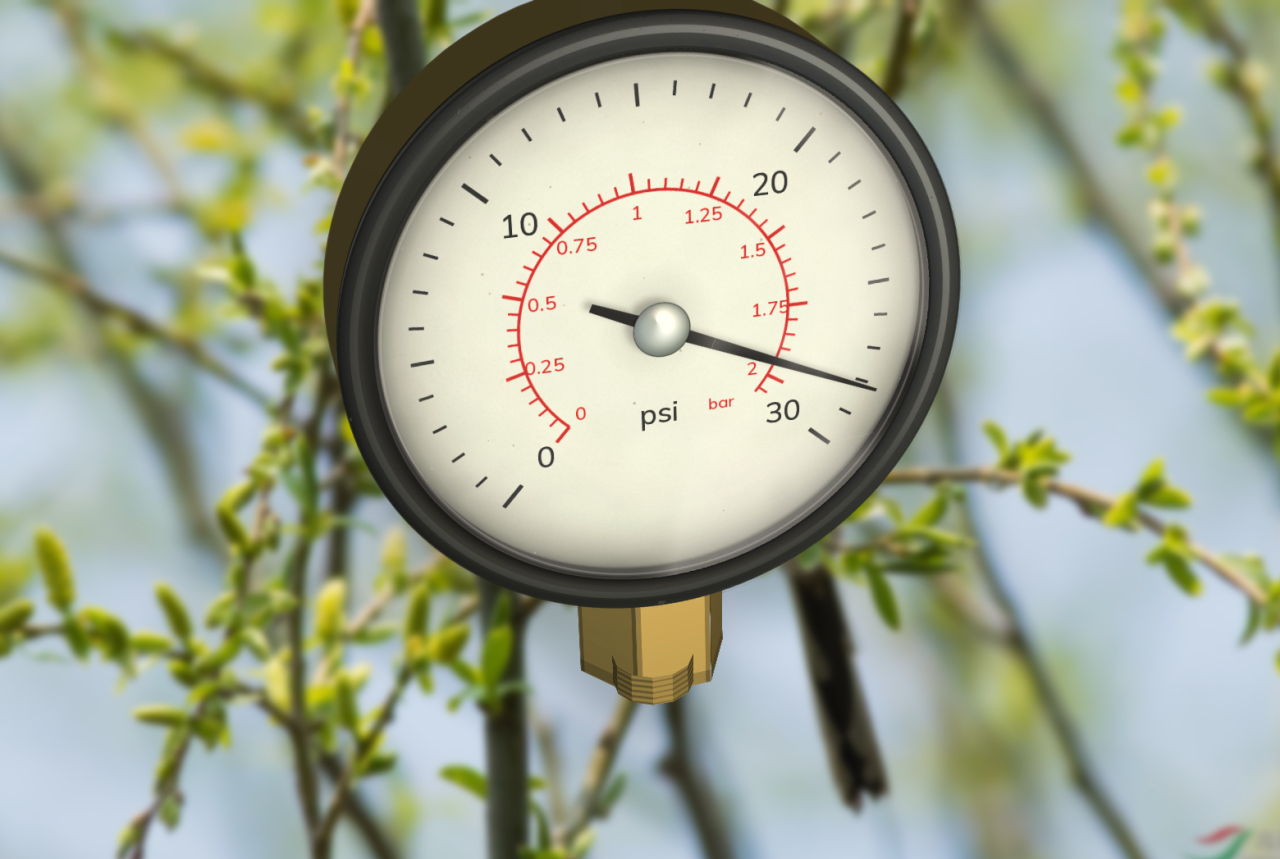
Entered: 28 psi
